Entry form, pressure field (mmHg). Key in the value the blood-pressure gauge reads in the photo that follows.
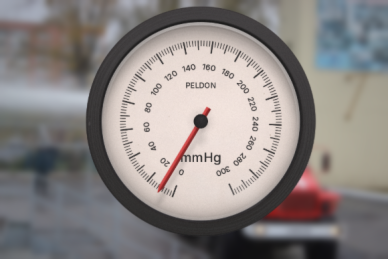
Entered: 10 mmHg
